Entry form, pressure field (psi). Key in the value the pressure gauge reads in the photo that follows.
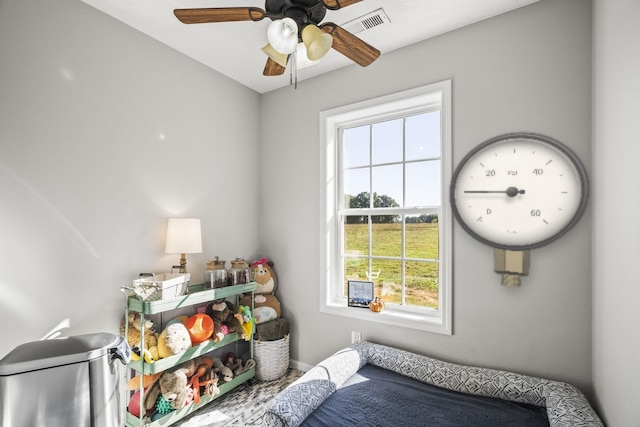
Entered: 10 psi
